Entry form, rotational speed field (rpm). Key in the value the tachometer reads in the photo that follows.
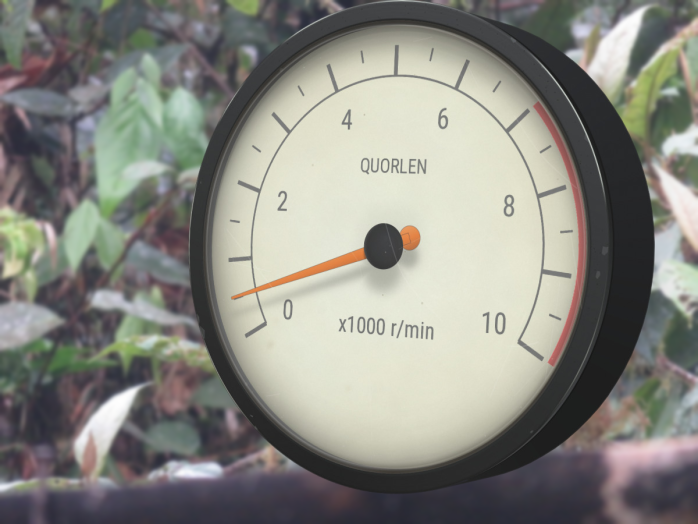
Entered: 500 rpm
